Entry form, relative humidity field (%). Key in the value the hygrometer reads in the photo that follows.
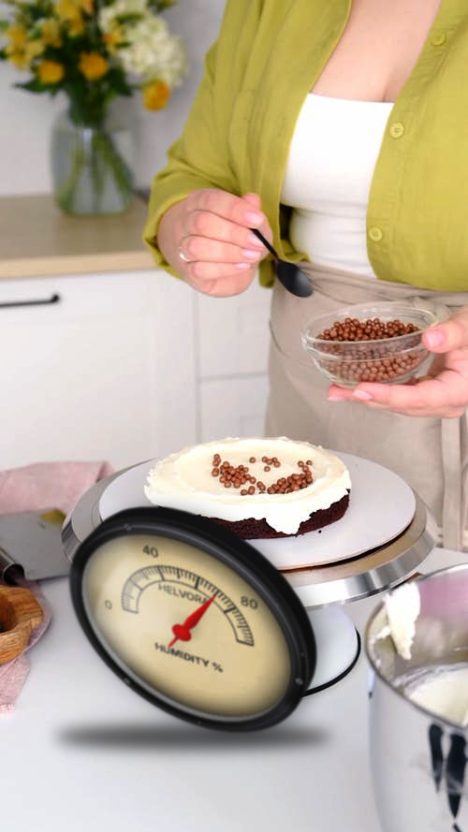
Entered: 70 %
